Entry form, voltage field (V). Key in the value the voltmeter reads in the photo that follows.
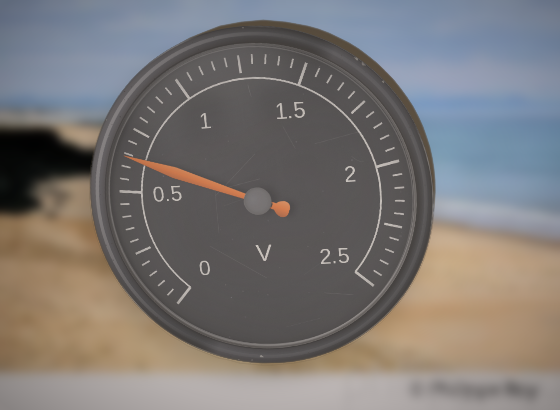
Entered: 0.65 V
